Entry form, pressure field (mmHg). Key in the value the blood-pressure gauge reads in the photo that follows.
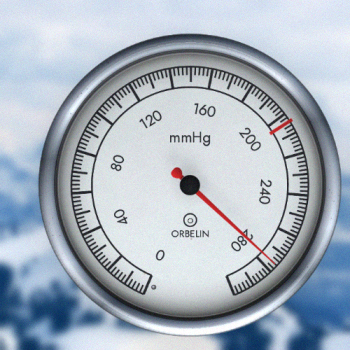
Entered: 276 mmHg
